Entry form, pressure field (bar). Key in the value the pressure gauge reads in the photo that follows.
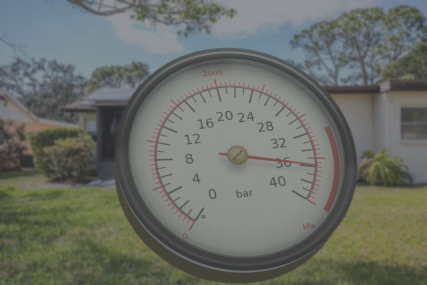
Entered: 36 bar
